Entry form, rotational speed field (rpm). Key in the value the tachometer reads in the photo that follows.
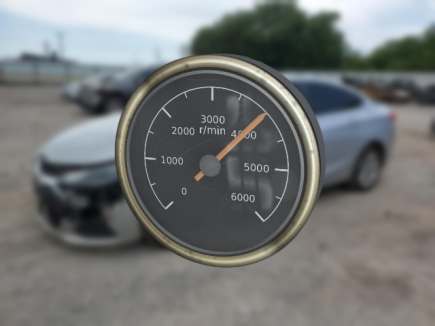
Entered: 4000 rpm
